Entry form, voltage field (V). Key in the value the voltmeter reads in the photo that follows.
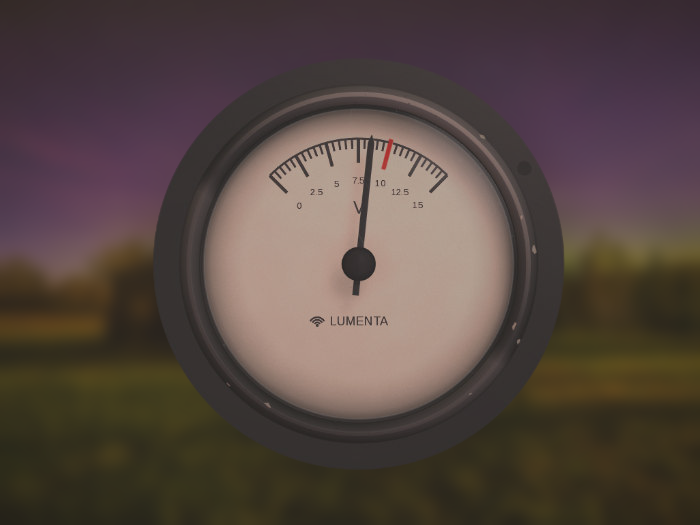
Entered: 8.5 V
